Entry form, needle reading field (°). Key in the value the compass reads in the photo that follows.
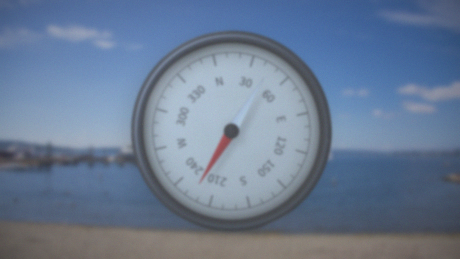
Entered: 225 °
